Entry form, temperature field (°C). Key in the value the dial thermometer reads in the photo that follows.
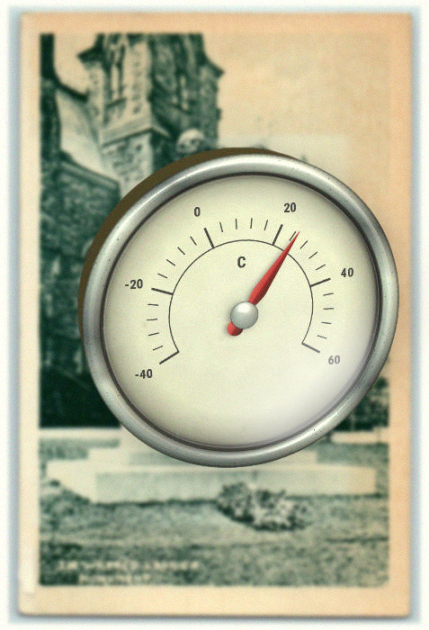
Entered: 24 °C
